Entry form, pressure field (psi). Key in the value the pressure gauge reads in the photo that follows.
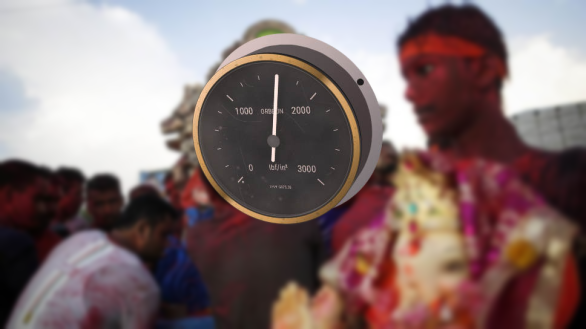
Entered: 1600 psi
